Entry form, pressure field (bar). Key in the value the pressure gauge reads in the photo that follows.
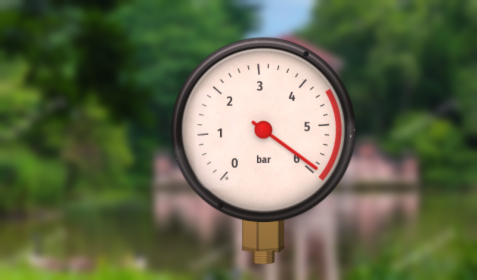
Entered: 5.9 bar
